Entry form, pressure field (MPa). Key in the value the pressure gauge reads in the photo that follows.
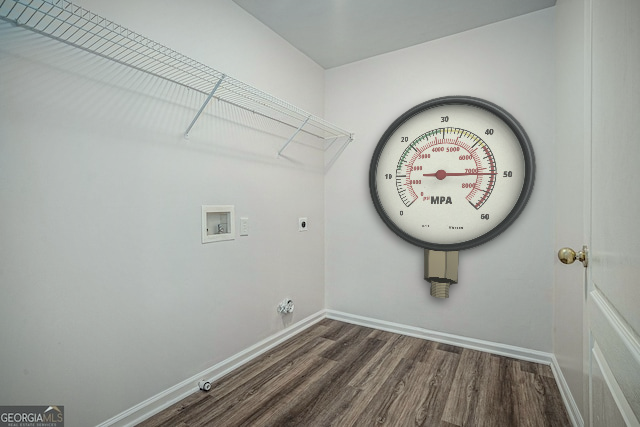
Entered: 50 MPa
